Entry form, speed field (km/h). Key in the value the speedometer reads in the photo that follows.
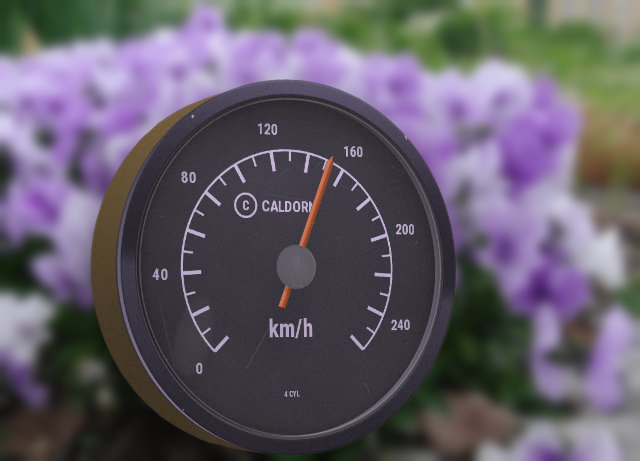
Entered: 150 km/h
